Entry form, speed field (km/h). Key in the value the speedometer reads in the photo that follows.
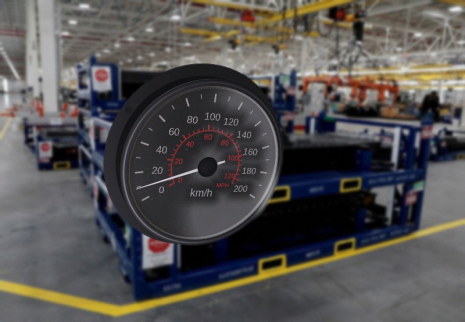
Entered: 10 km/h
